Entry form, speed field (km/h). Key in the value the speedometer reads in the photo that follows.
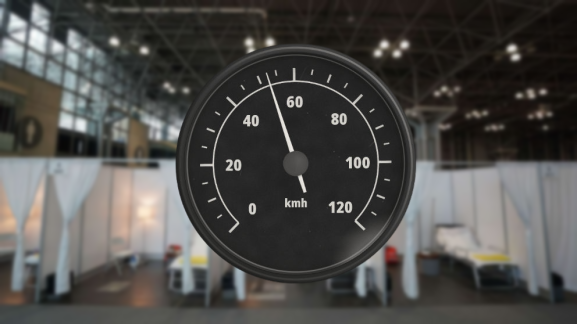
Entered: 52.5 km/h
